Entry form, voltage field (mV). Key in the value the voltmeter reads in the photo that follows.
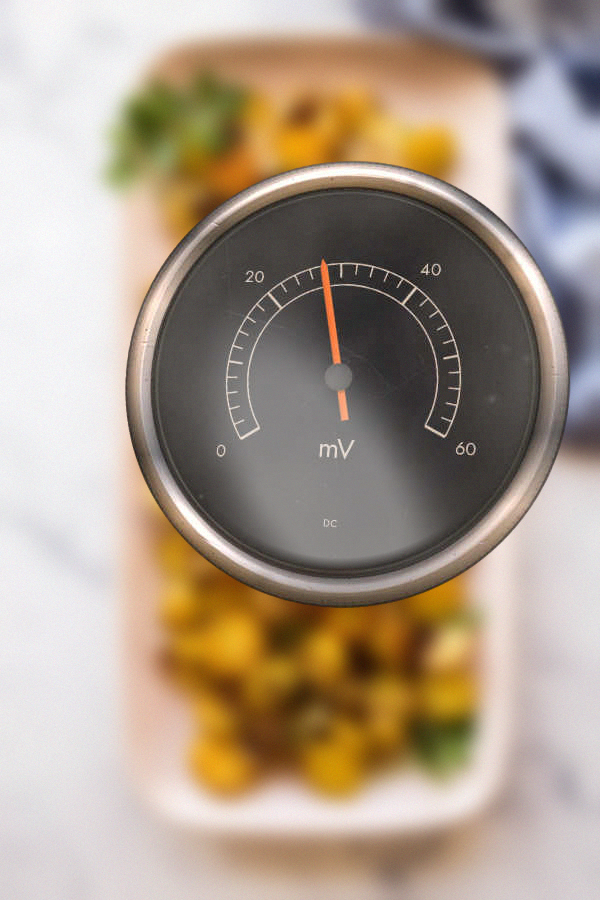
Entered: 28 mV
